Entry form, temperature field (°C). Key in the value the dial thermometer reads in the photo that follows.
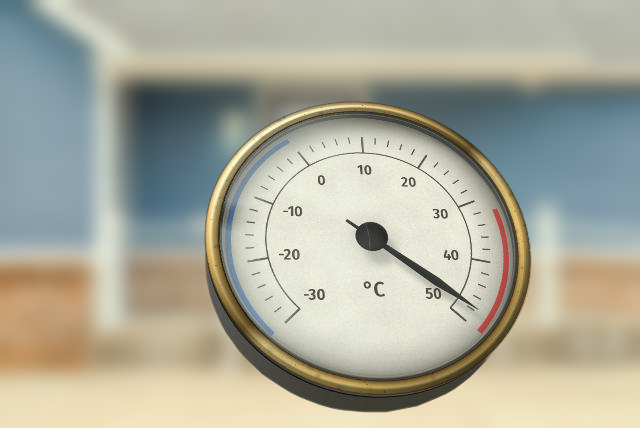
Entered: 48 °C
